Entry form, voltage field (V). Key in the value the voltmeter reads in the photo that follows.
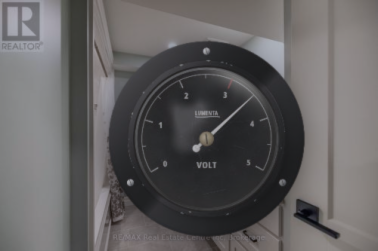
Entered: 3.5 V
